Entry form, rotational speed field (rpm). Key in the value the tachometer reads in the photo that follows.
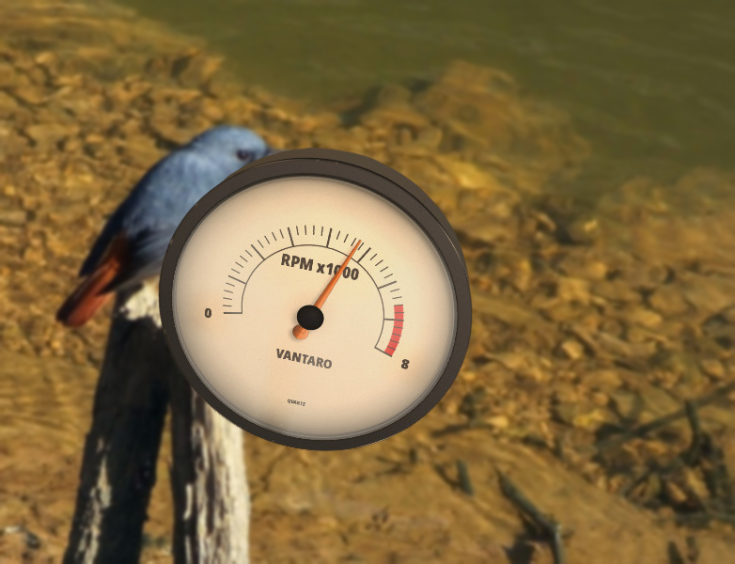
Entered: 4700 rpm
